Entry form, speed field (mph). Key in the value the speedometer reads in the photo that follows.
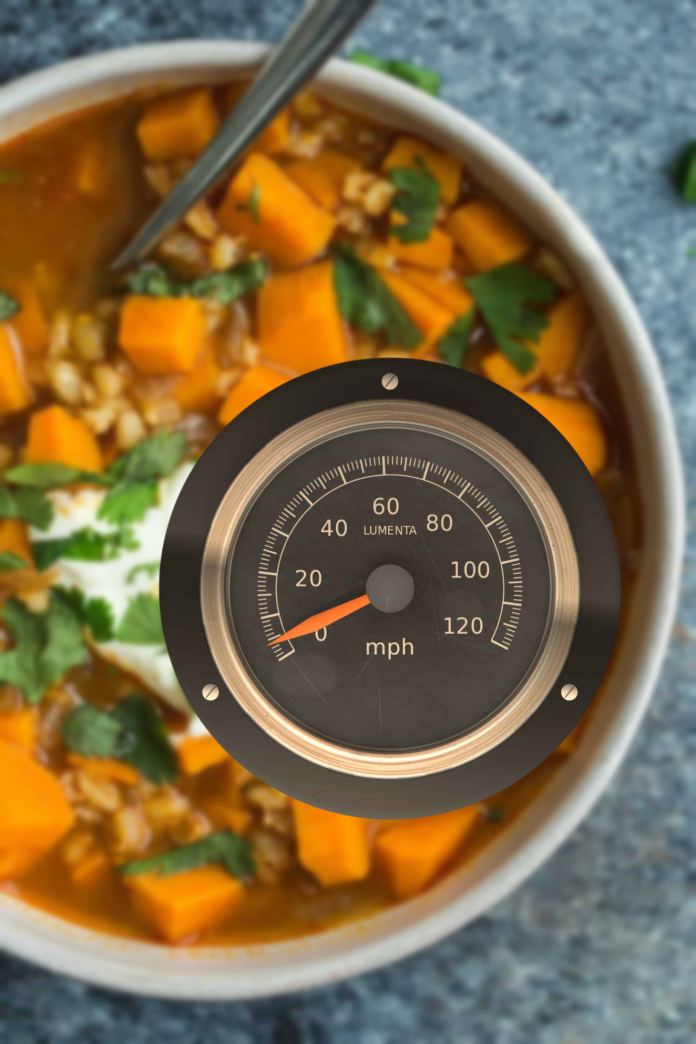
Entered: 4 mph
